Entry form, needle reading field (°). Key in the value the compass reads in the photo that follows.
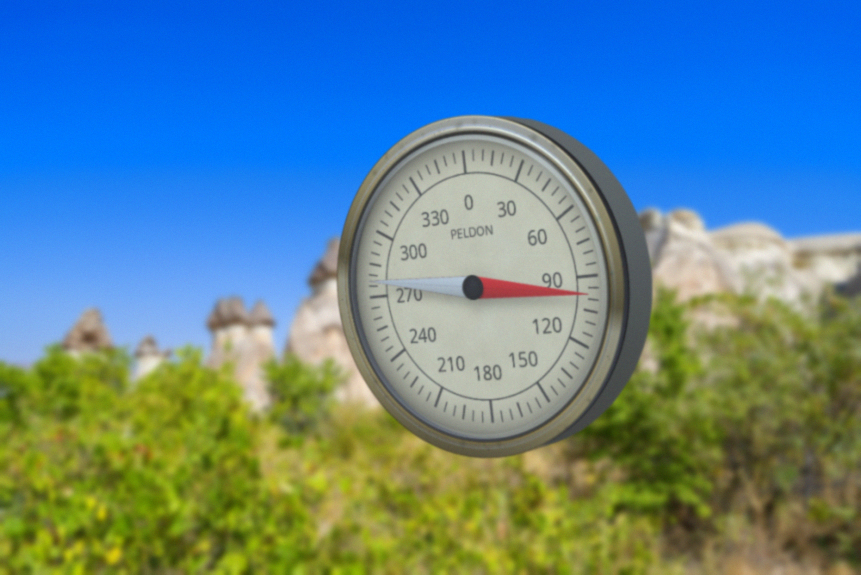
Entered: 97.5 °
